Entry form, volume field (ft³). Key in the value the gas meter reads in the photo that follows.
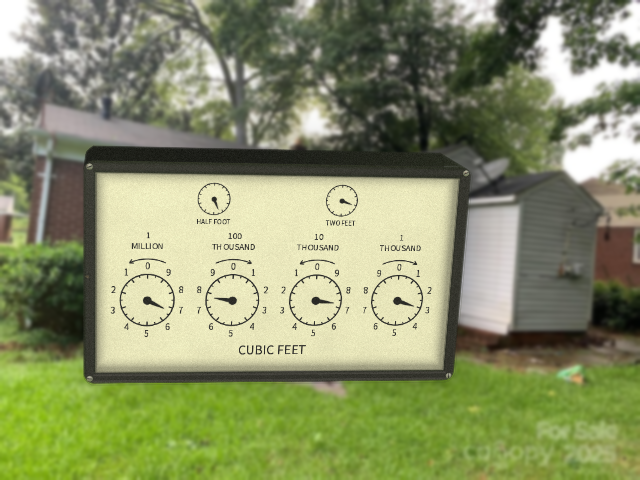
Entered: 677300 ft³
